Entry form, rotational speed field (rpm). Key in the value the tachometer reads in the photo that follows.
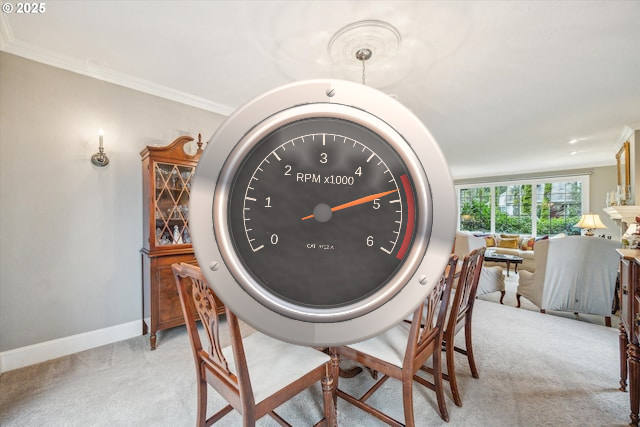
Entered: 4800 rpm
